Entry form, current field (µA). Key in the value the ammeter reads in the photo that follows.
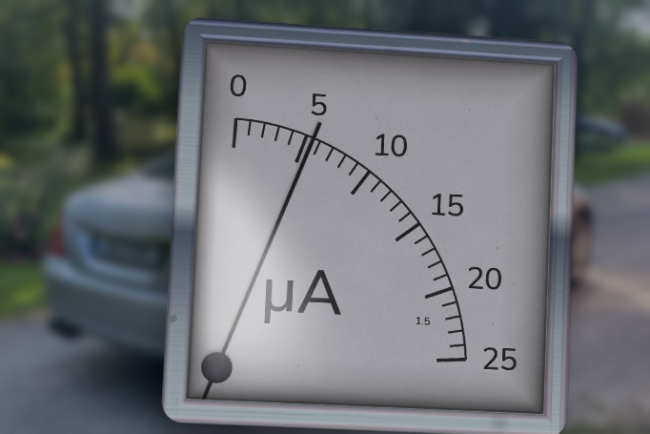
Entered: 5.5 µA
